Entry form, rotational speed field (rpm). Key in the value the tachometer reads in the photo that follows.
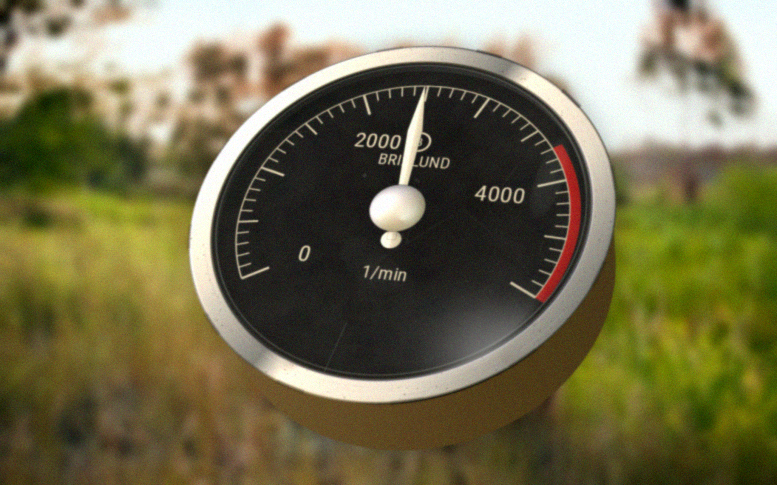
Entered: 2500 rpm
